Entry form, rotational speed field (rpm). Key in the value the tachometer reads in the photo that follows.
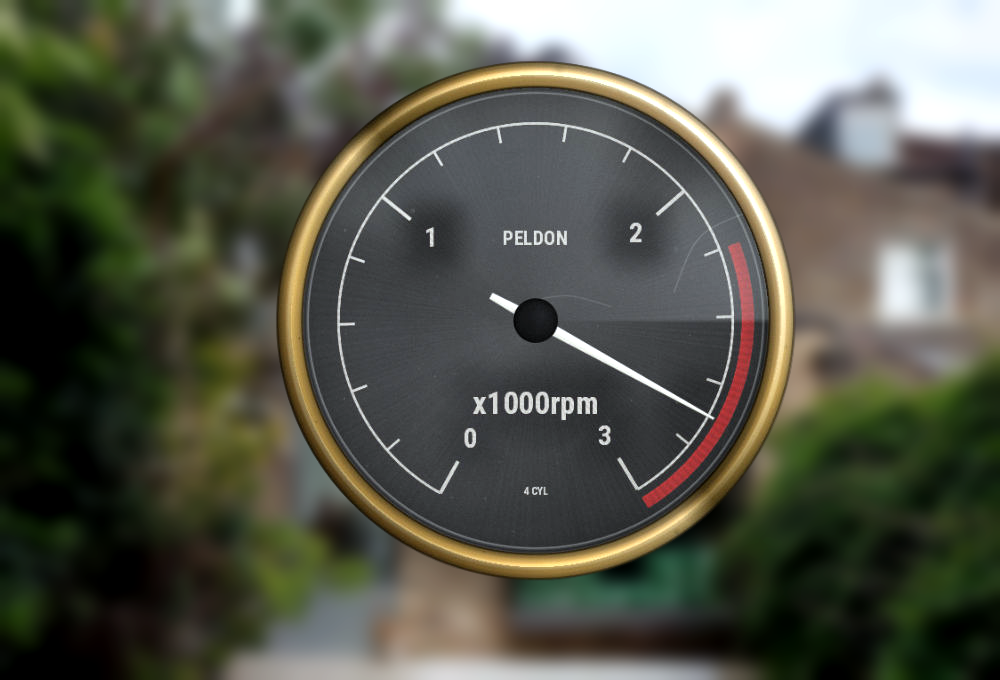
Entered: 2700 rpm
